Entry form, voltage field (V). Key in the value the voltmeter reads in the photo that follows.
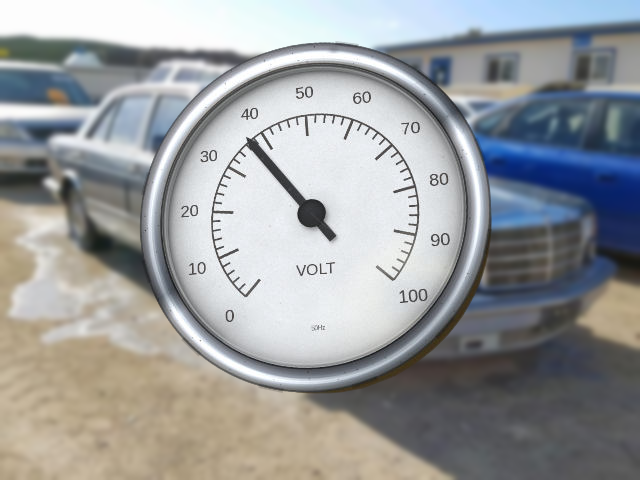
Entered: 37 V
